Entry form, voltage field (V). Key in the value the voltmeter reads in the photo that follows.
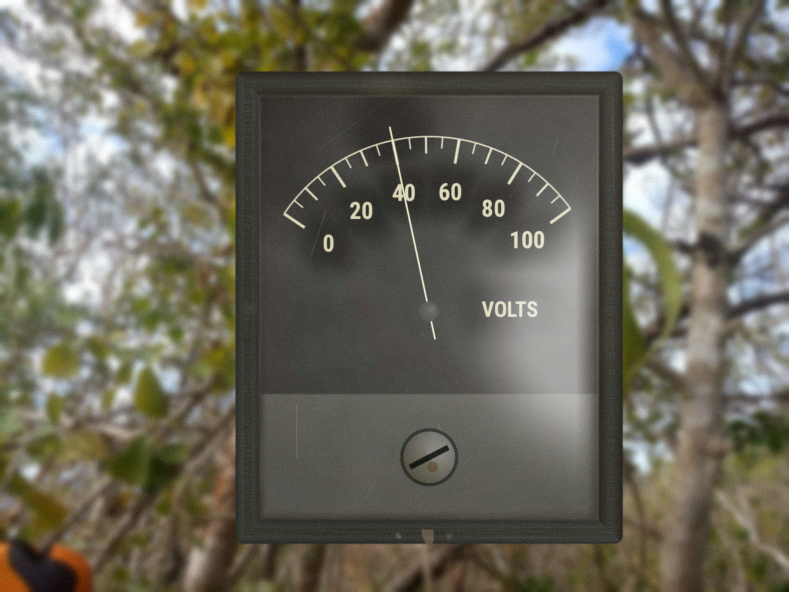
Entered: 40 V
